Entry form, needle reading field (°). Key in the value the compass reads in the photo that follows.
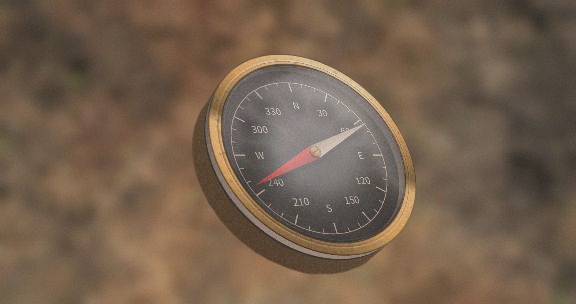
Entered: 245 °
